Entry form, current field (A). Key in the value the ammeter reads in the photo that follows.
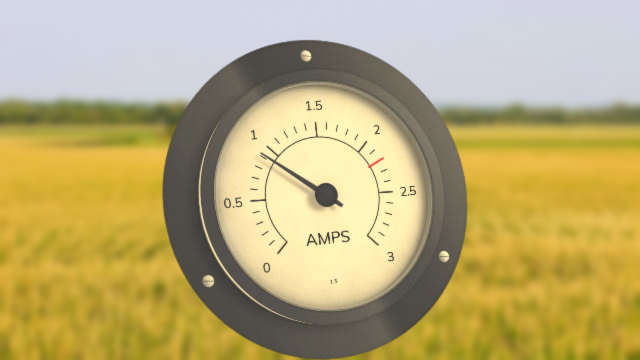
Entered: 0.9 A
